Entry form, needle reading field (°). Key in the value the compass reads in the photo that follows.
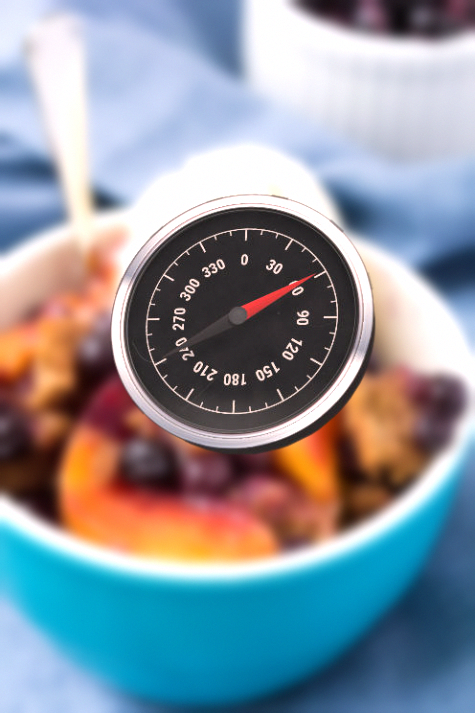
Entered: 60 °
